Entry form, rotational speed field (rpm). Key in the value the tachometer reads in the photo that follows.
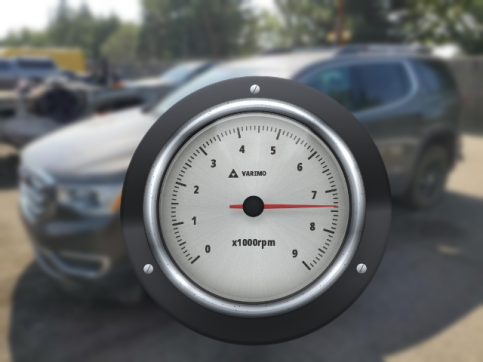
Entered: 7400 rpm
